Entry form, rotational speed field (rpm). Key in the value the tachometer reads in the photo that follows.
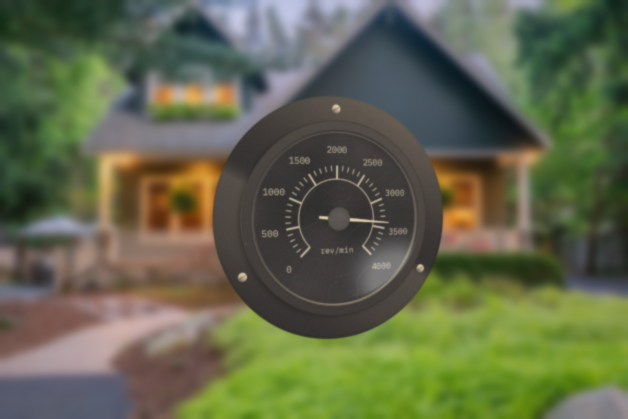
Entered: 3400 rpm
